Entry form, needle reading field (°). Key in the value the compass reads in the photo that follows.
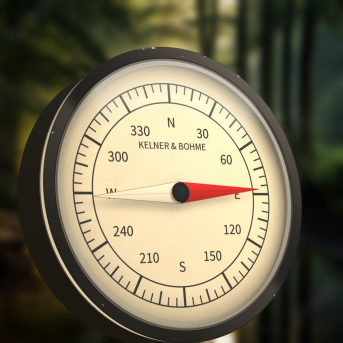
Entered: 87.5 °
